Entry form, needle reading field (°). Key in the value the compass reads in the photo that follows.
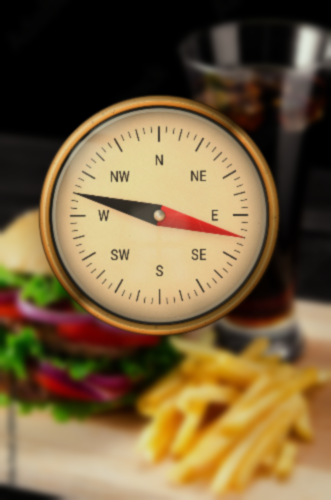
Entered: 105 °
